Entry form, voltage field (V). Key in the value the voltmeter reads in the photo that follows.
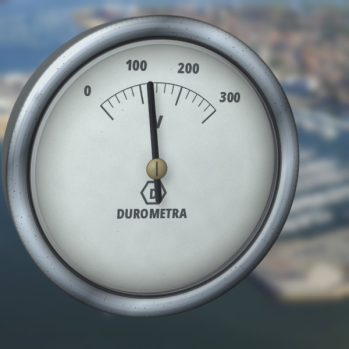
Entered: 120 V
